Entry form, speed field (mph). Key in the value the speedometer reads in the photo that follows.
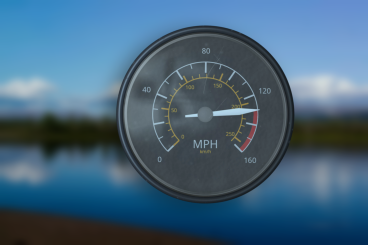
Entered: 130 mph
